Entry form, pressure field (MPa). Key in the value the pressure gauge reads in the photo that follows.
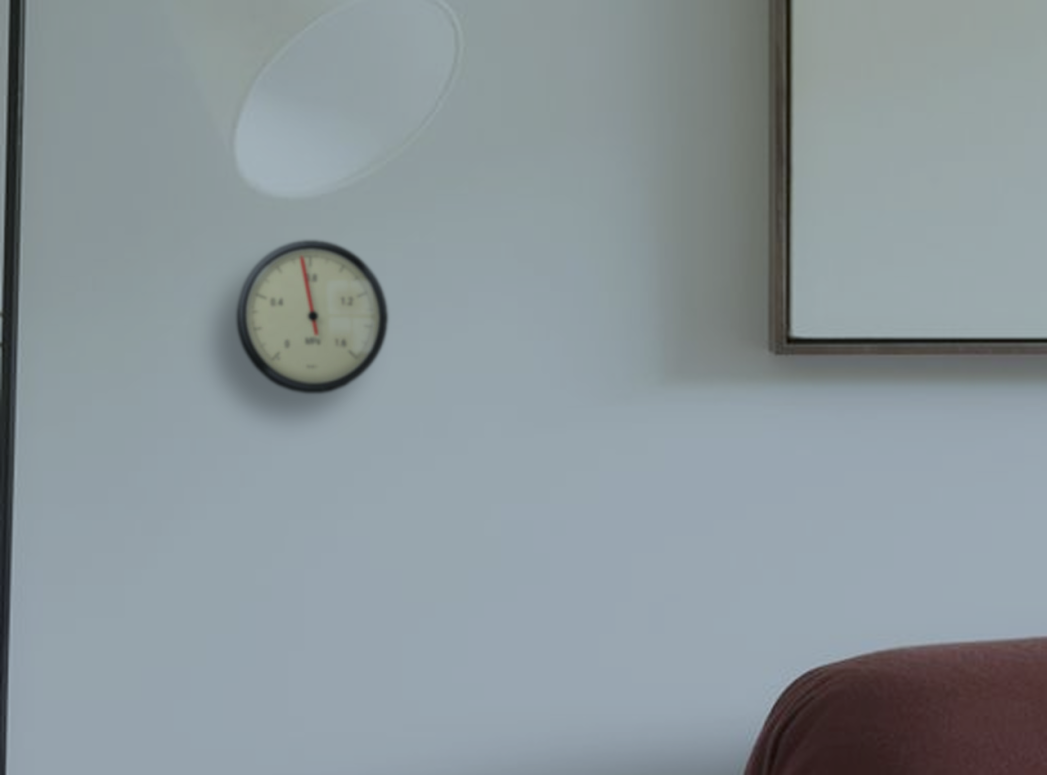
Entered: 0.75 MPa
